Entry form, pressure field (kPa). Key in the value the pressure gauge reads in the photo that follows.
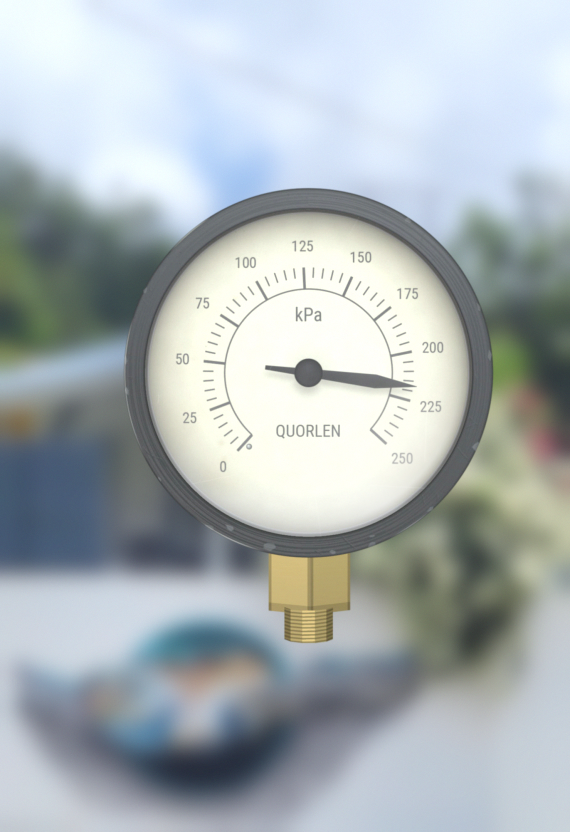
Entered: 217.5 kPa
